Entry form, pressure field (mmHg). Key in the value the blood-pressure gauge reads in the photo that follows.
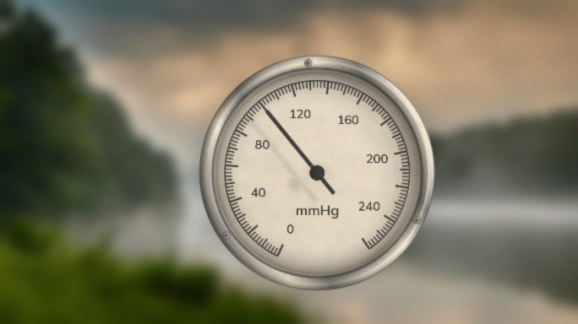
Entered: 100 mmHg
